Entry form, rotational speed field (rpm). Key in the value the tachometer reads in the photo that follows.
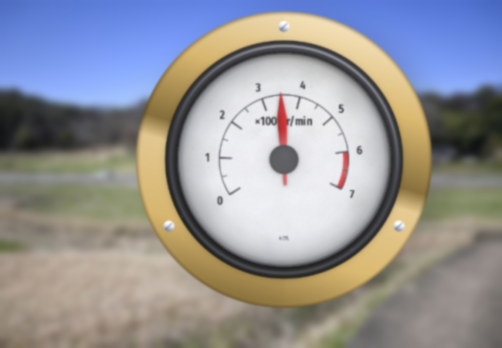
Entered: 3500 rpm
